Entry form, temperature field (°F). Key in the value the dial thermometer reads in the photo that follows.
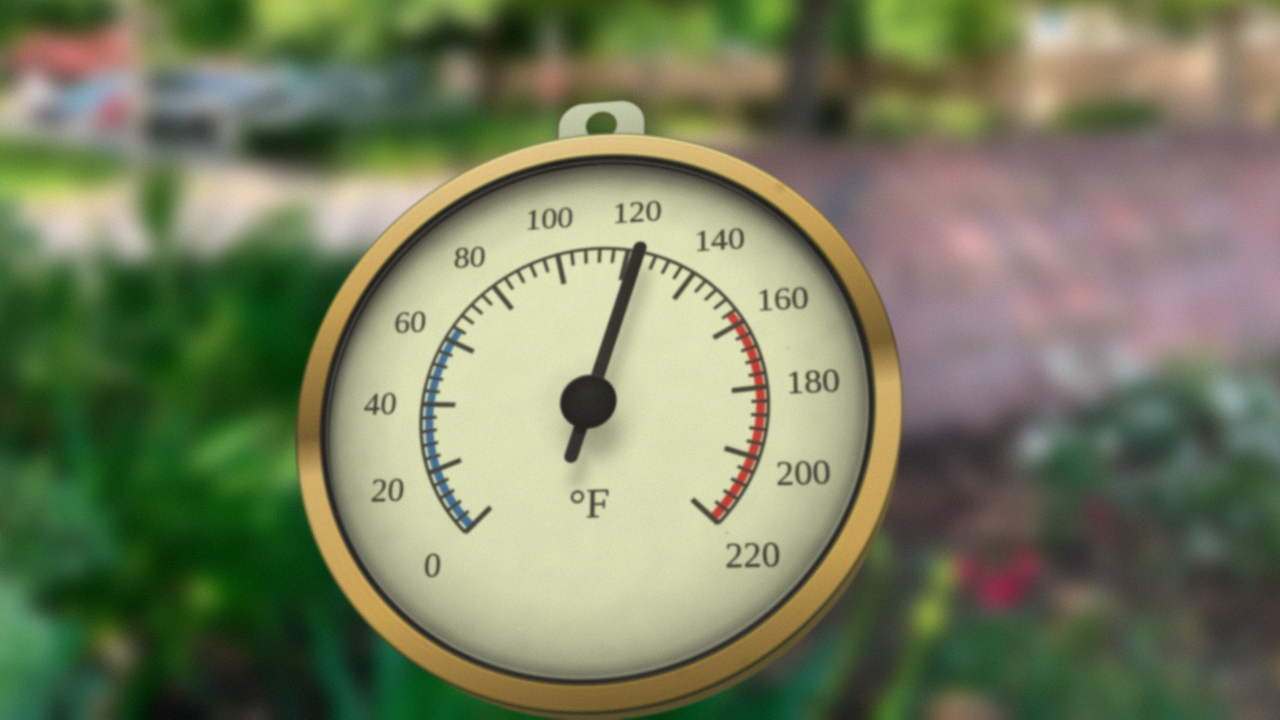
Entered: 124 °F
